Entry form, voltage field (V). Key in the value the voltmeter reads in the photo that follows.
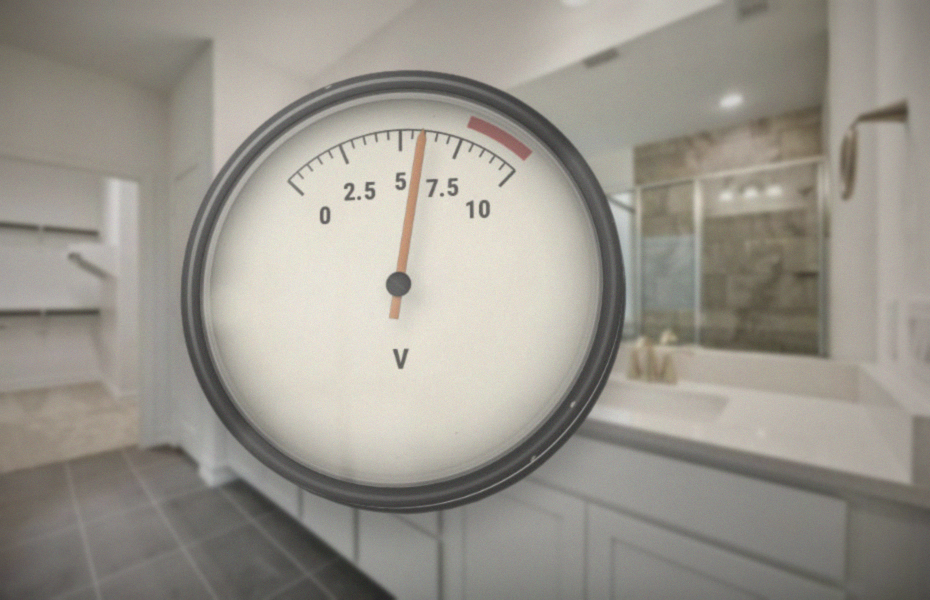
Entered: 6 V
